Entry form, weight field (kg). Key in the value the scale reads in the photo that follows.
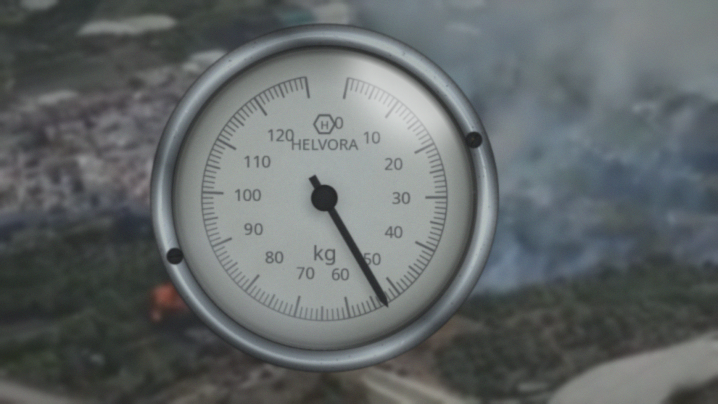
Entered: 53 kg
